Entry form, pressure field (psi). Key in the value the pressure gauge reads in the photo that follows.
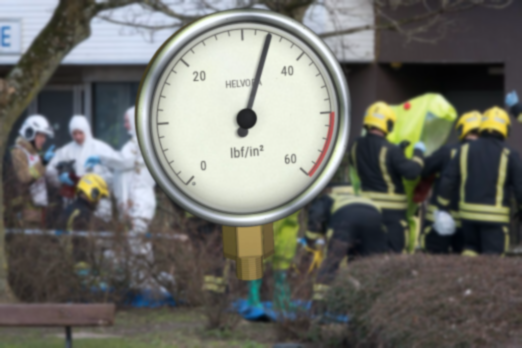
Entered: 34 psi
